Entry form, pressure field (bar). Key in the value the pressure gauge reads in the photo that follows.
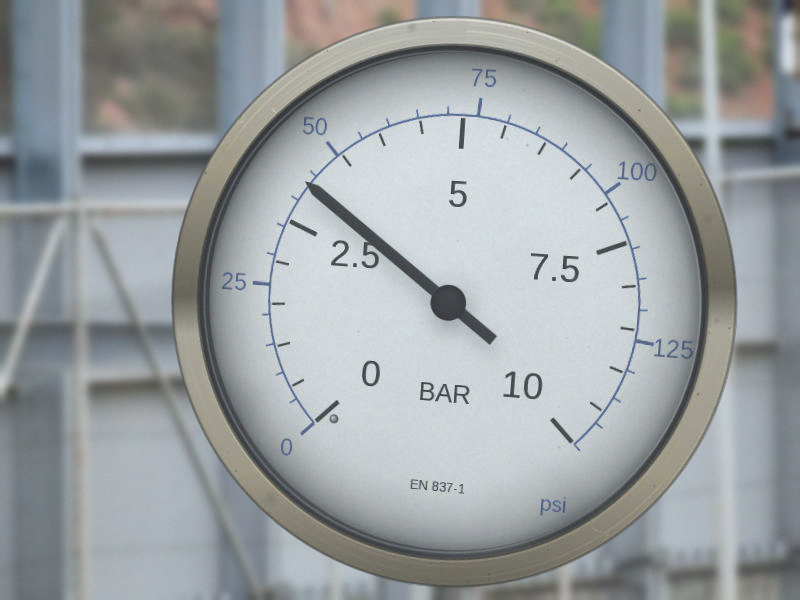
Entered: 3 bar
